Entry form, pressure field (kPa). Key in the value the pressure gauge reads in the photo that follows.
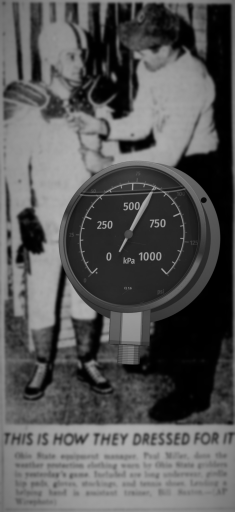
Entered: 600 kPa
